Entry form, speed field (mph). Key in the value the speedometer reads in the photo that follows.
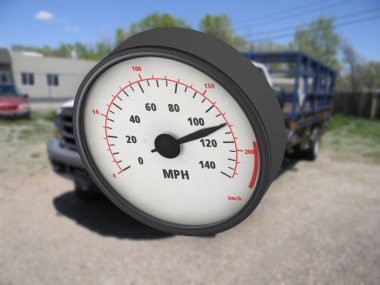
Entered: 110 mph
